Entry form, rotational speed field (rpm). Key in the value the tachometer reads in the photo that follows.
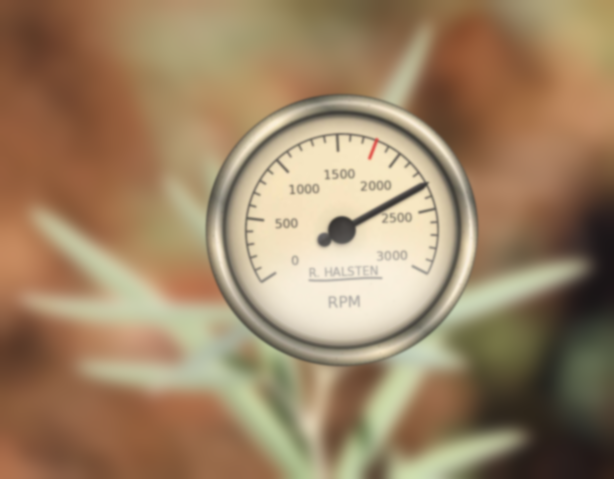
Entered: 2300 rpm
